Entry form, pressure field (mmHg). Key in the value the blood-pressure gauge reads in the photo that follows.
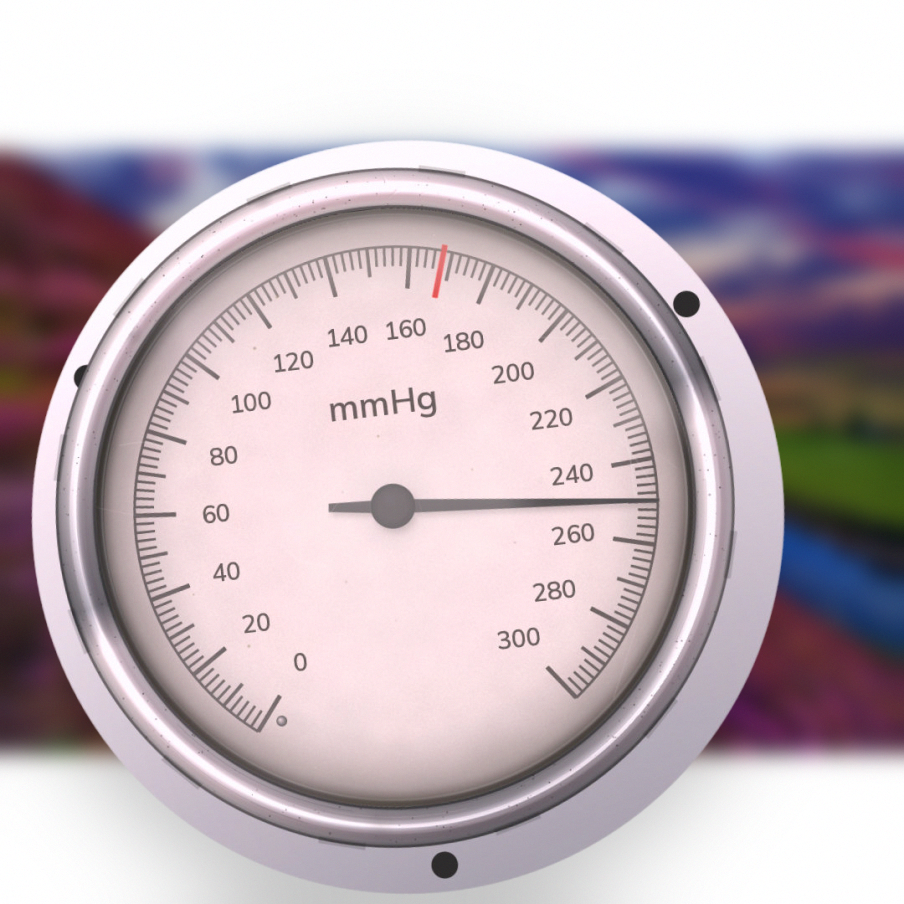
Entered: 250 mmHg
